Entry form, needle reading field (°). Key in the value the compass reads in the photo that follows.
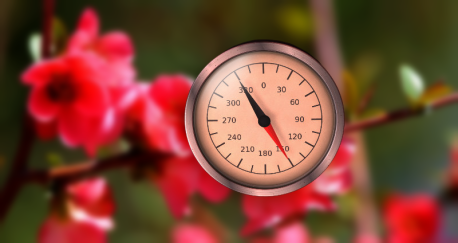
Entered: 150 °
